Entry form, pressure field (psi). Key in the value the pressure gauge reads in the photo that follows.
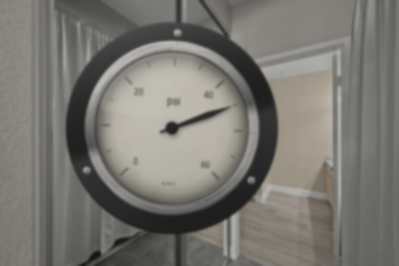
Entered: 45 psi
